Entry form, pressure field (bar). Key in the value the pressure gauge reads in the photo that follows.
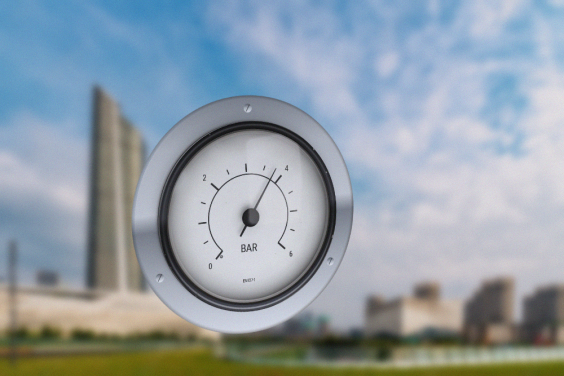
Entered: 3.75 bar
